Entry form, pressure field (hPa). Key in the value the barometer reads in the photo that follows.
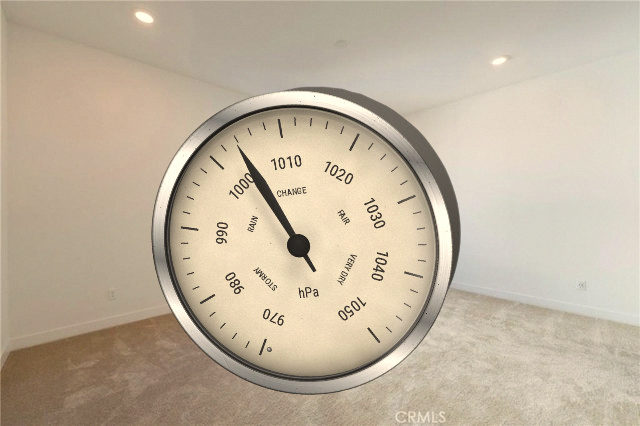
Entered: 1004 hPa
